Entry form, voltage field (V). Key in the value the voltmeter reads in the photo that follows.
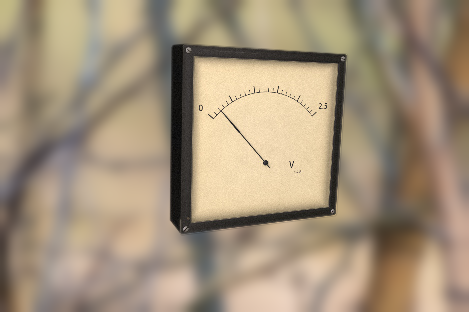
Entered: 0.2 V
